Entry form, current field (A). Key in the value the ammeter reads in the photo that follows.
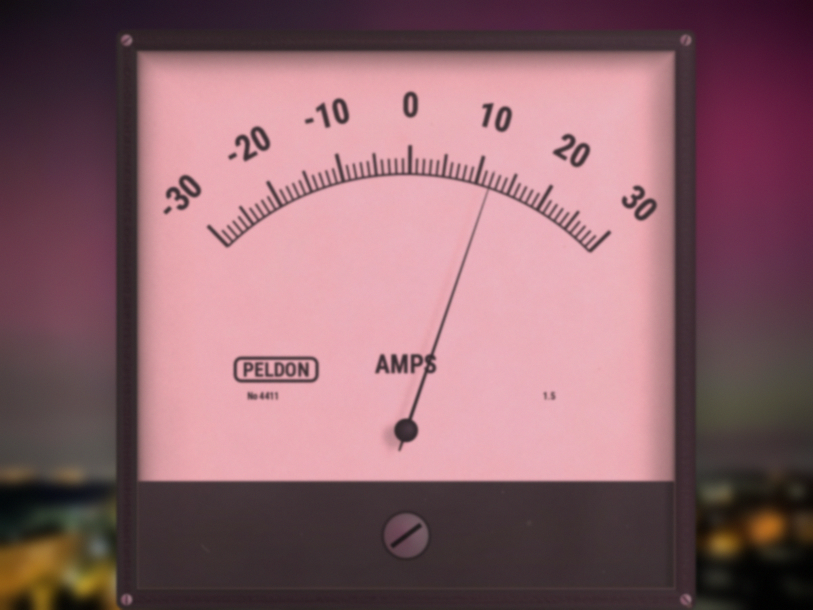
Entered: 12 A
